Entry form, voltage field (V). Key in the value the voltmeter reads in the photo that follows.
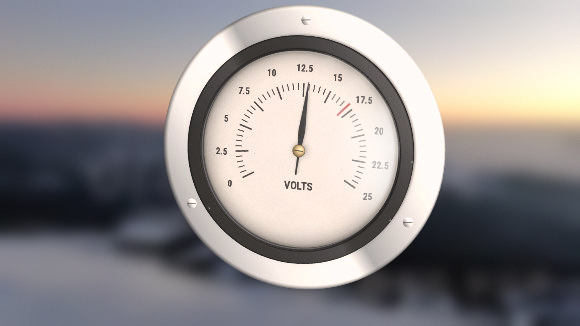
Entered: 13 V
